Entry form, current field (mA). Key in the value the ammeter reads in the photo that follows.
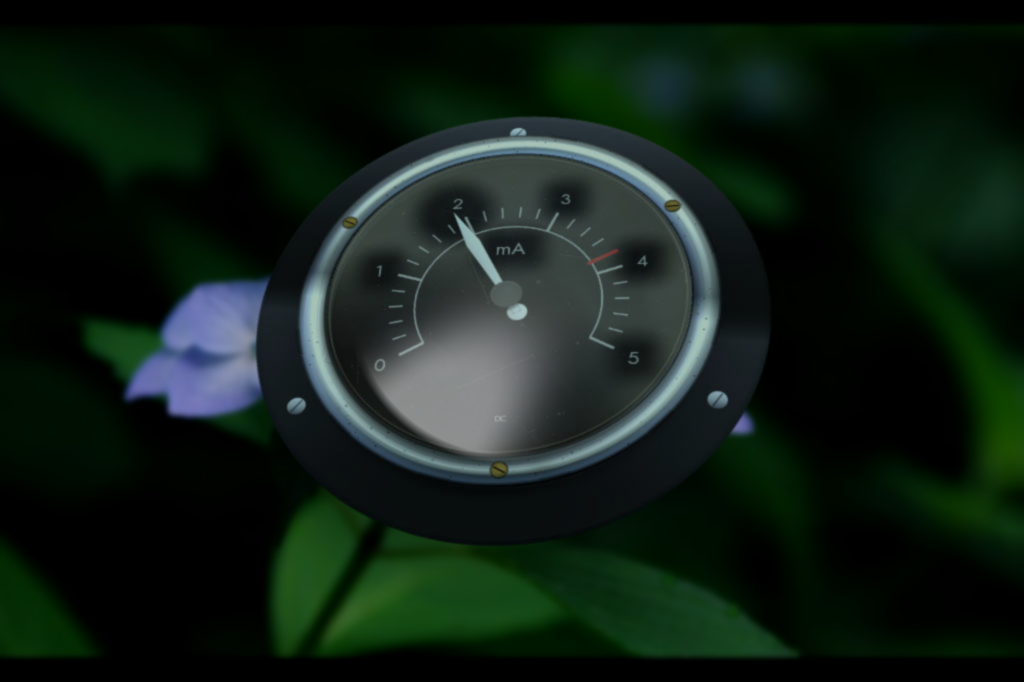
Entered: 1.9 mA
